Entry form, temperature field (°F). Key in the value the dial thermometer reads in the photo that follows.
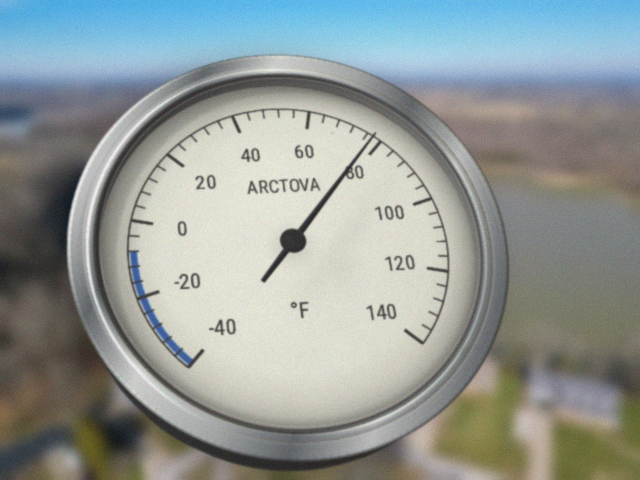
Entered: 78 °F
